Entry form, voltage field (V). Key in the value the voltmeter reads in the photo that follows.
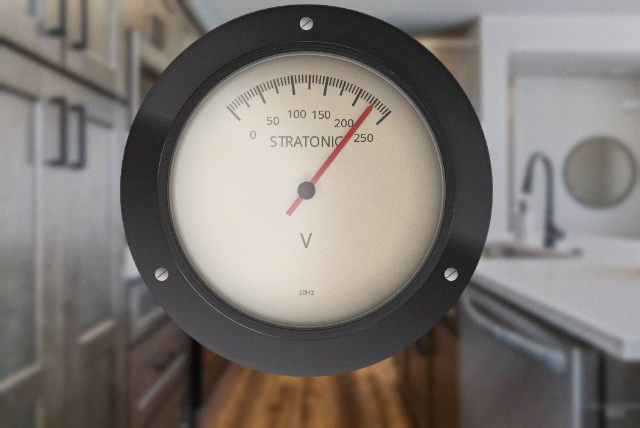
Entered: 225 V
